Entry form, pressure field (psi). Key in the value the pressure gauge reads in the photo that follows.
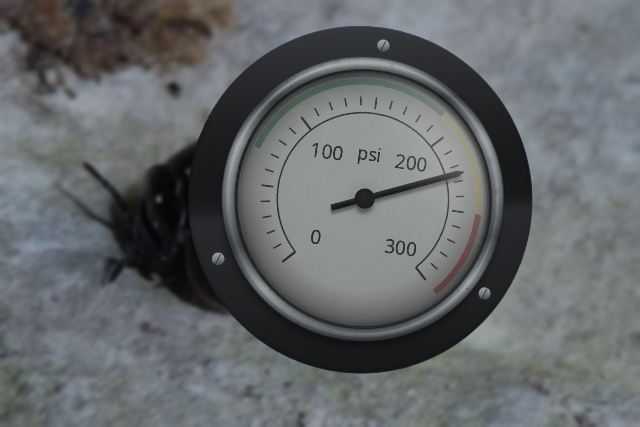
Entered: 225 psi
